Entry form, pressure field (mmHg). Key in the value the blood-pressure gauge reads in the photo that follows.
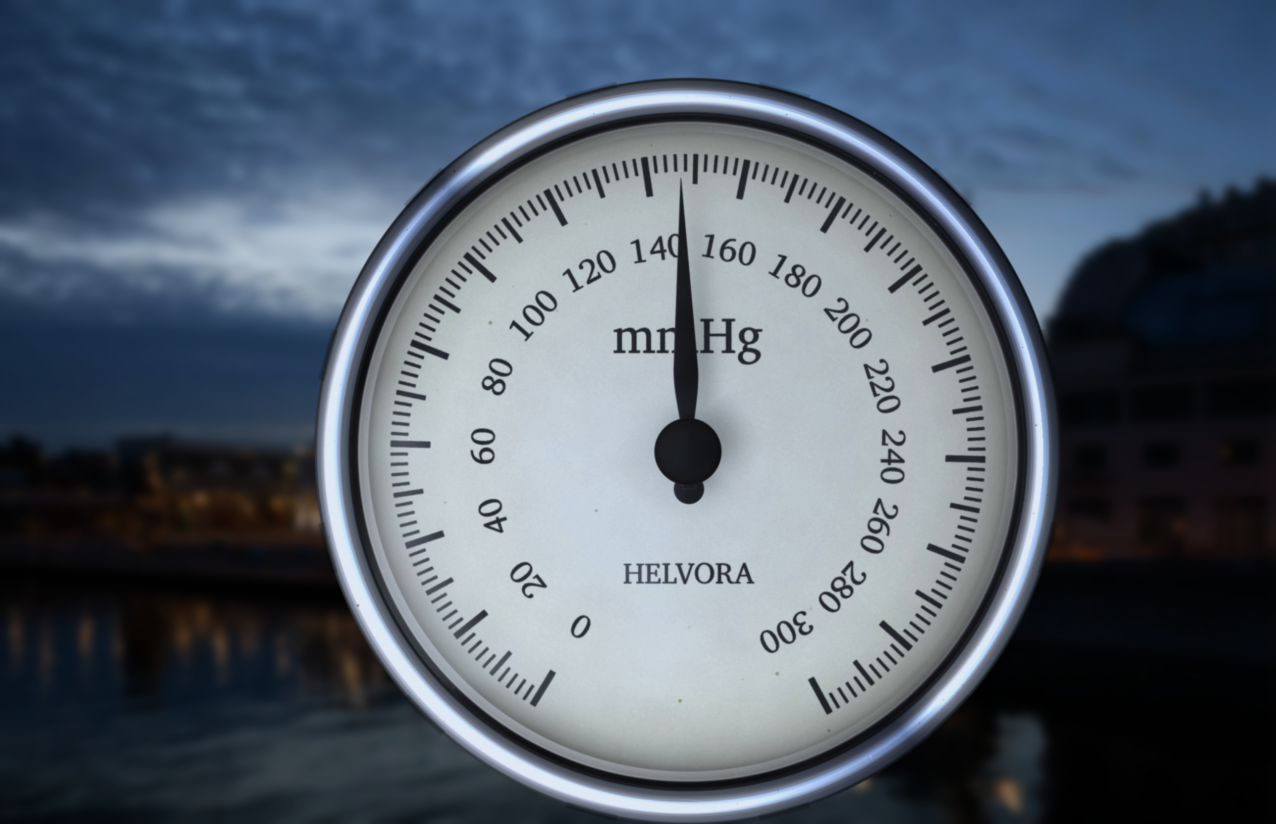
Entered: 147 mmHg
